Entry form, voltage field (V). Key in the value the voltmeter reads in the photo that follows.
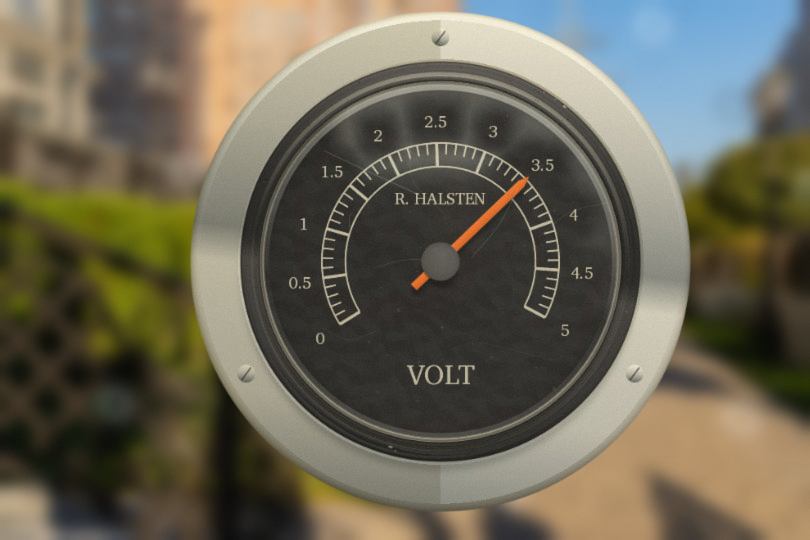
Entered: 3.5 V
